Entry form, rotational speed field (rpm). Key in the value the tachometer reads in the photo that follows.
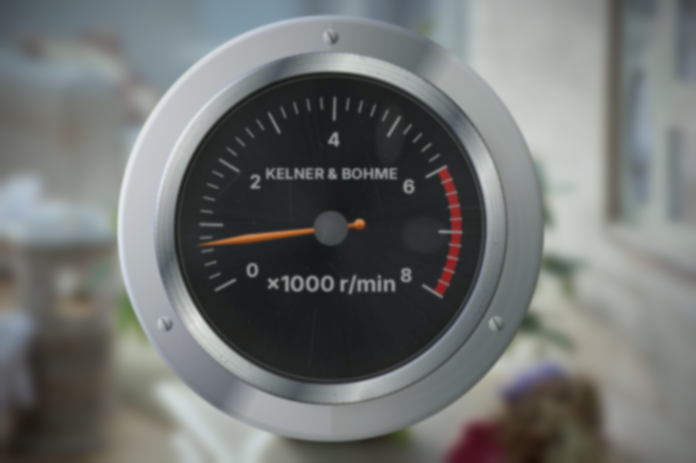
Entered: 700 rpm
